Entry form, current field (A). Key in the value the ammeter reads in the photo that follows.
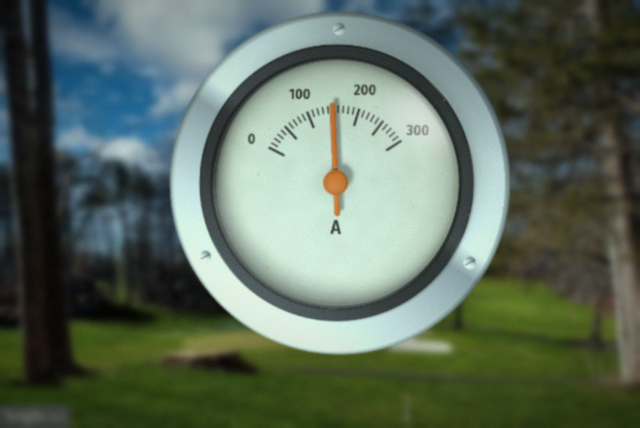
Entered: 150 A
